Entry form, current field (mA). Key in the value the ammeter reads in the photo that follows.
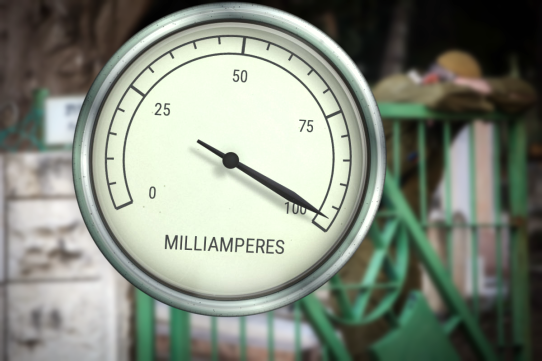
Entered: 97.5 mA
